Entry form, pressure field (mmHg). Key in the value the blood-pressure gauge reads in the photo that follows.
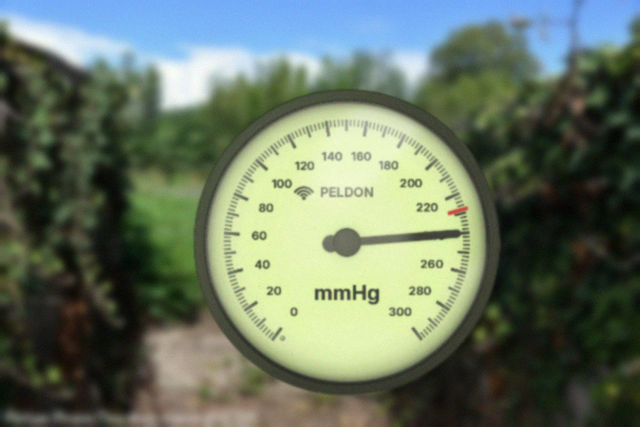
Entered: 240 mmHg
